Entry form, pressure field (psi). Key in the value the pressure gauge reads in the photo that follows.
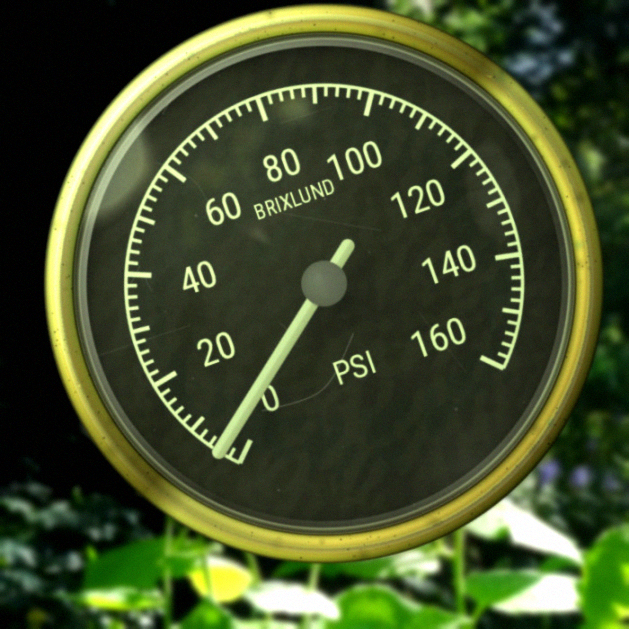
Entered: 4 psi
